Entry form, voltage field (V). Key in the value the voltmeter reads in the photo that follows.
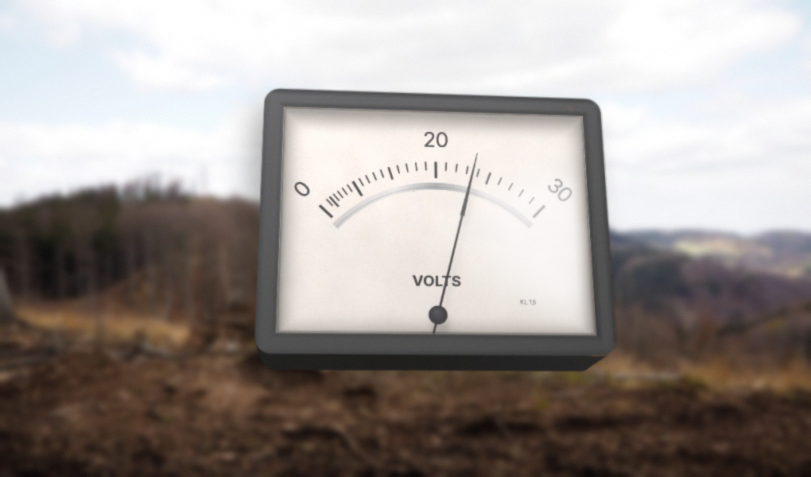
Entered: 23.5 V
